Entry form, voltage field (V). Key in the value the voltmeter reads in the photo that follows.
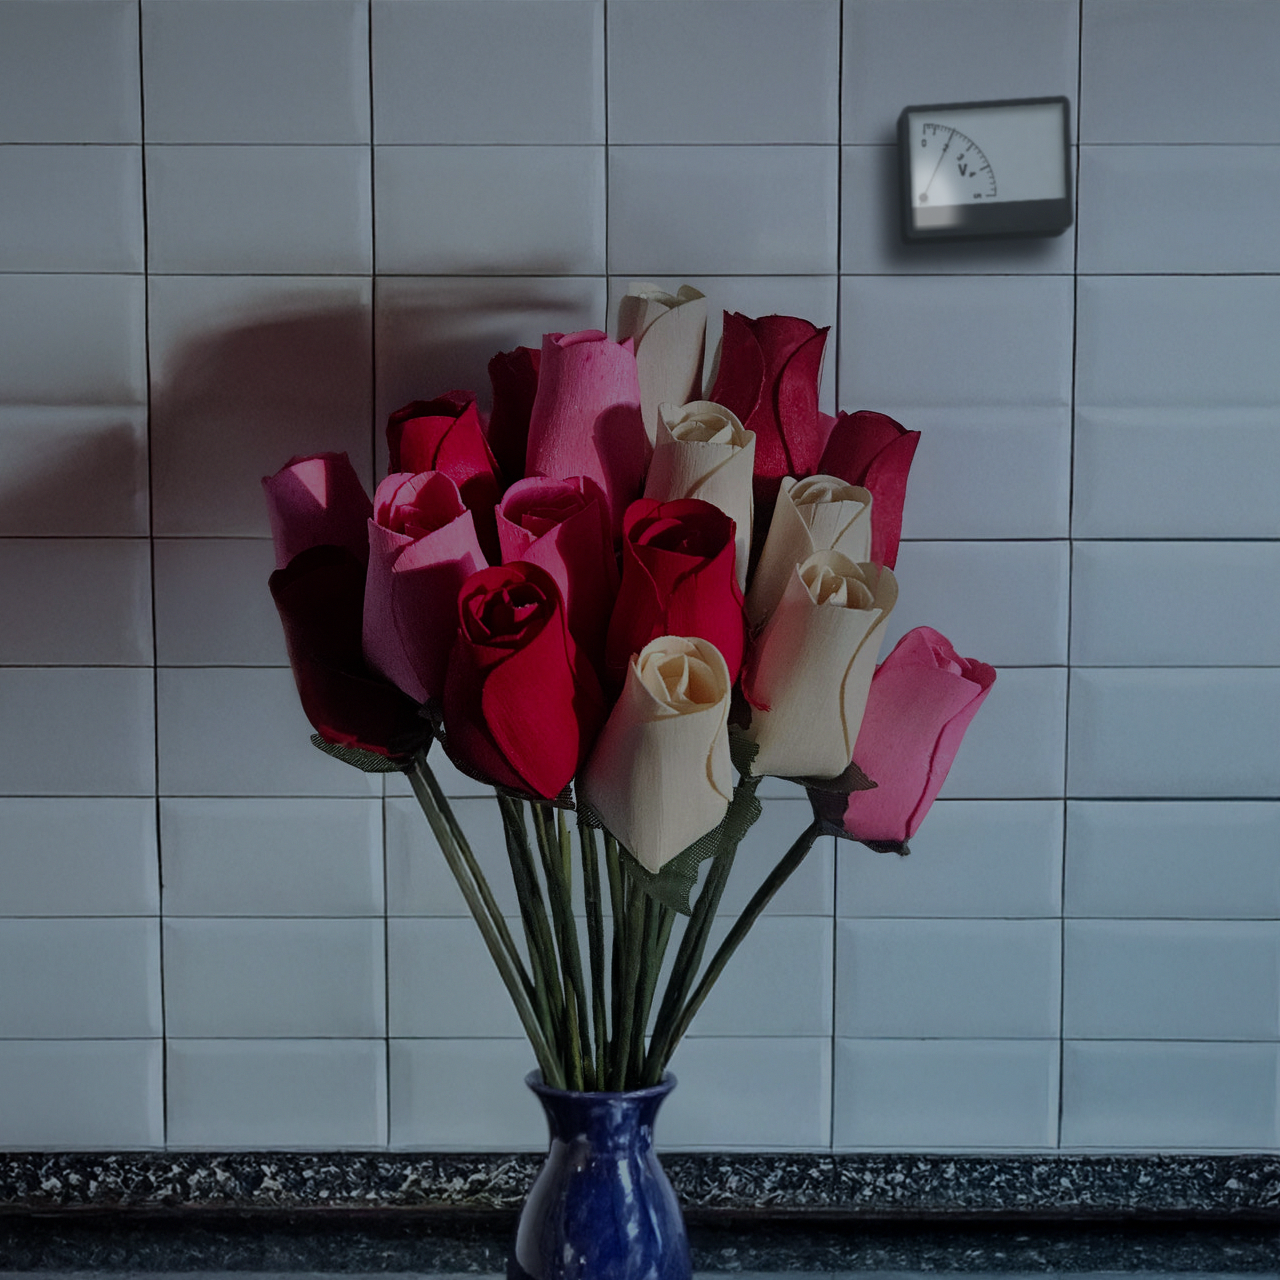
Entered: 2 V
